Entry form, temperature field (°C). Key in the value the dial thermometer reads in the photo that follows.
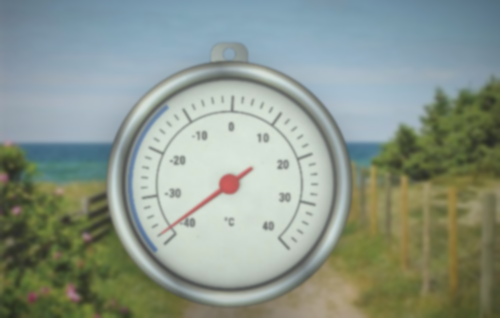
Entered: -38 °C
